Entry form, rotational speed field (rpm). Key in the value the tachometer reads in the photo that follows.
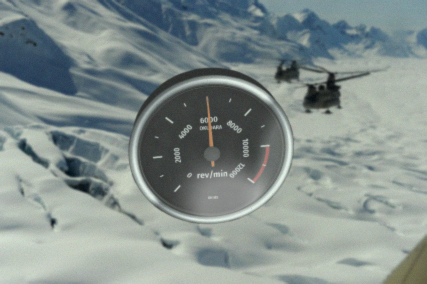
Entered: 6000 rpm
